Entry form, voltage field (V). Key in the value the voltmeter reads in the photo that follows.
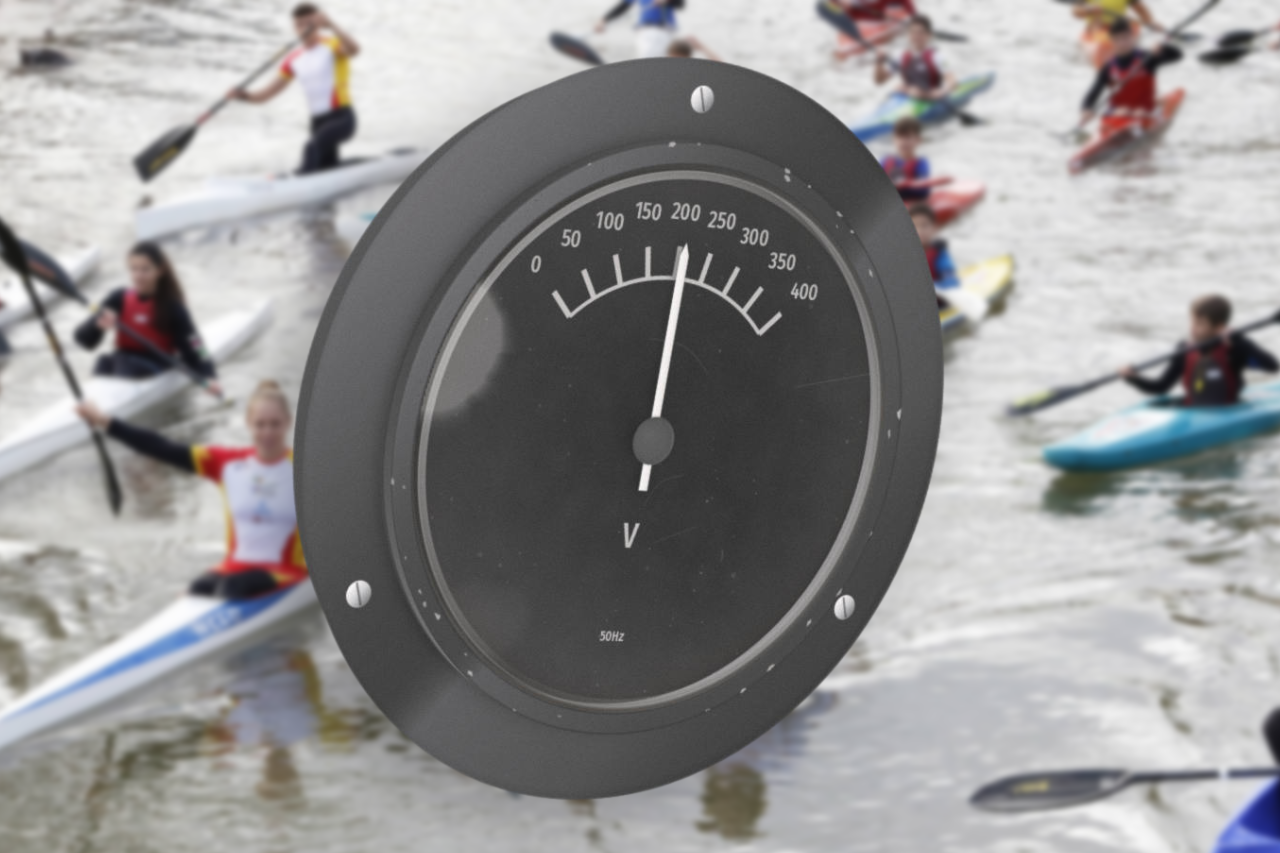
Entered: 200 V
